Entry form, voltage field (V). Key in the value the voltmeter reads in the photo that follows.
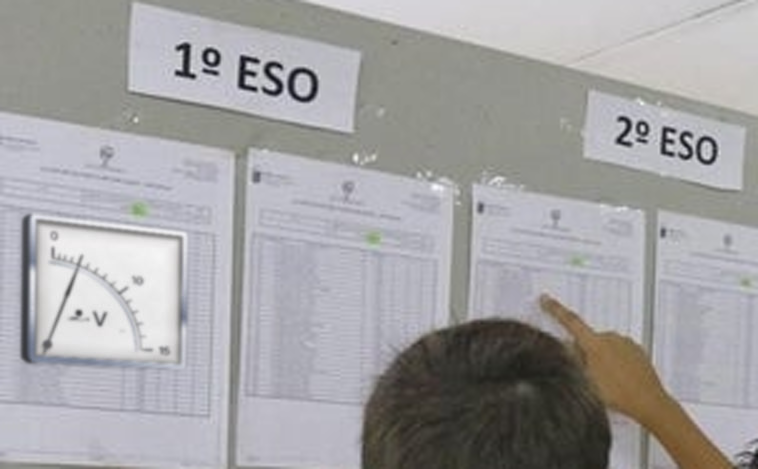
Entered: 5 V
